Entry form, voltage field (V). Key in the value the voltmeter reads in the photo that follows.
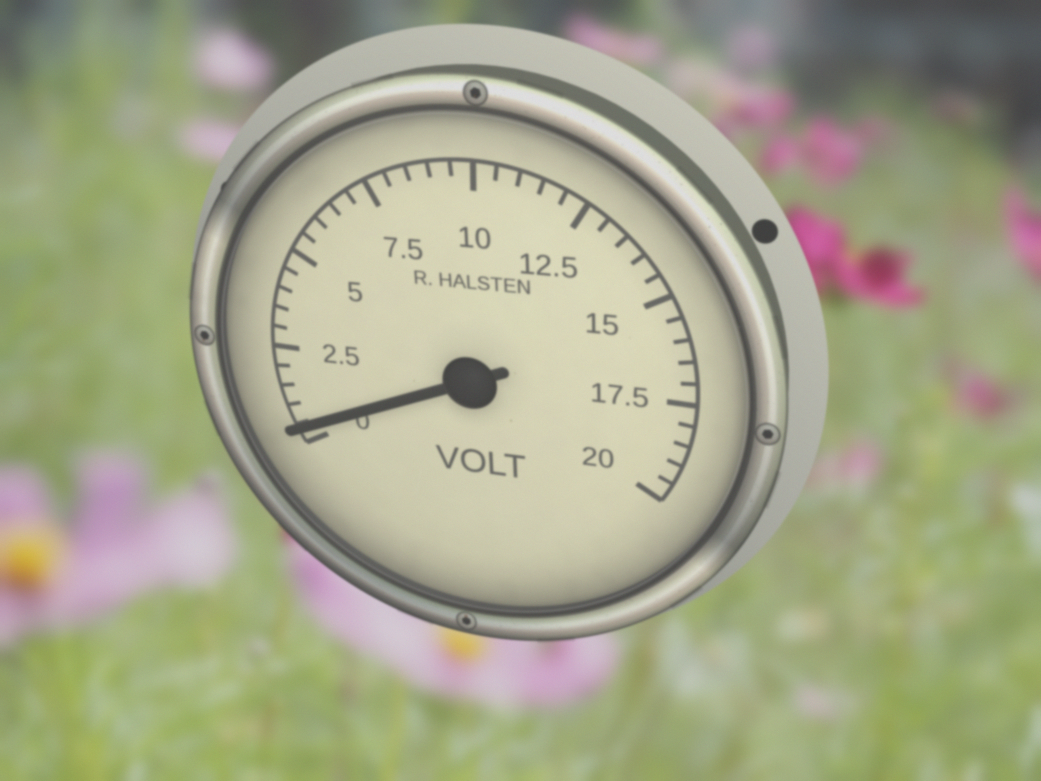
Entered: 0.5 V
